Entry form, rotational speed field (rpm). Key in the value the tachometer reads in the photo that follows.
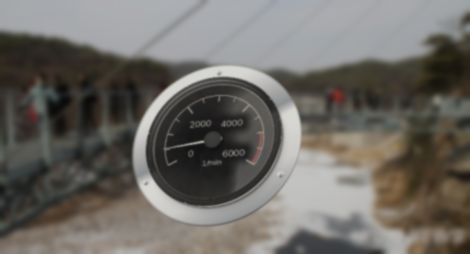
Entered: 500 rpm
